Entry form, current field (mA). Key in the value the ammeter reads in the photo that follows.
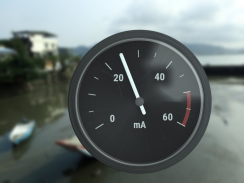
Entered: 25 mA
